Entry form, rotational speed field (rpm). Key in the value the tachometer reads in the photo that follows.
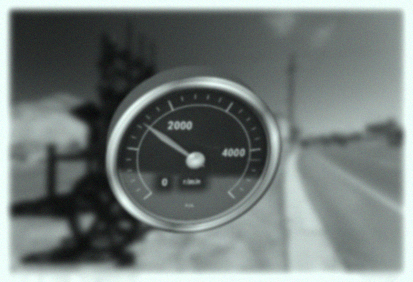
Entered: 1500 rpm
